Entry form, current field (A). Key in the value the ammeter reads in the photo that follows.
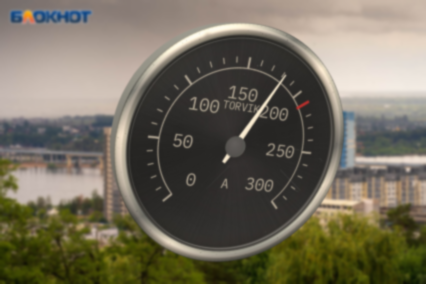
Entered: 180 A
